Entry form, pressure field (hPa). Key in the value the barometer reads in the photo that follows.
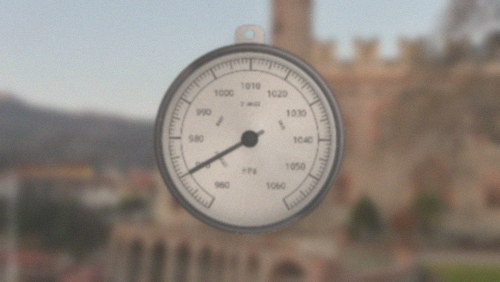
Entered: 970 hPa
